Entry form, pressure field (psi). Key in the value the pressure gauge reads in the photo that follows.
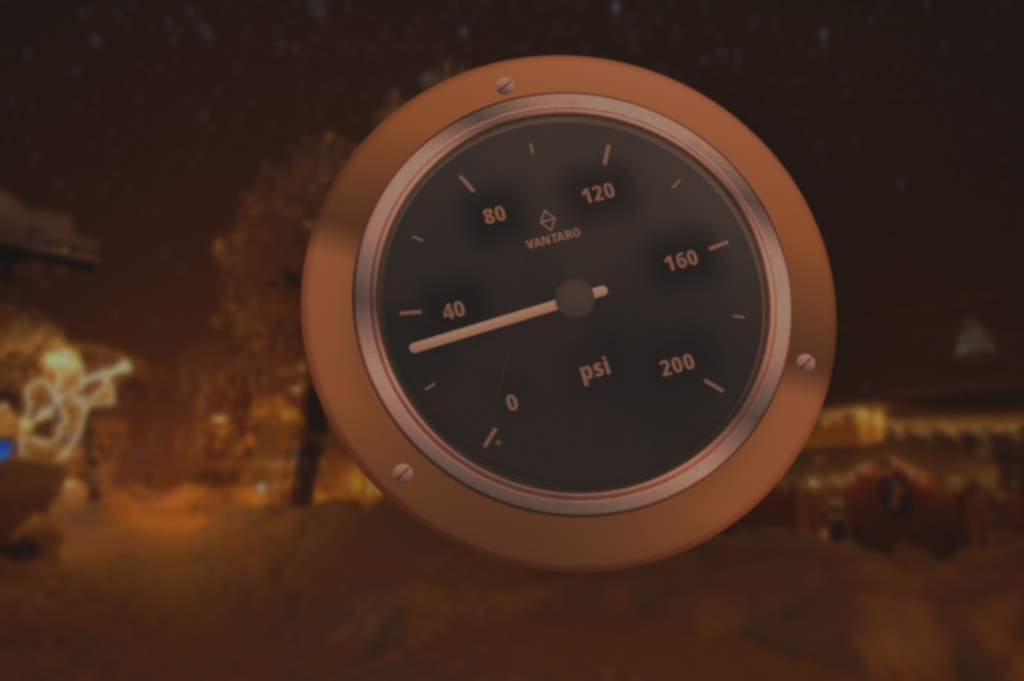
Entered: 30 psi
